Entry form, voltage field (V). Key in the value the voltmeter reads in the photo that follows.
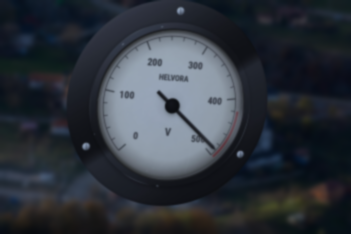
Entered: 490 V
